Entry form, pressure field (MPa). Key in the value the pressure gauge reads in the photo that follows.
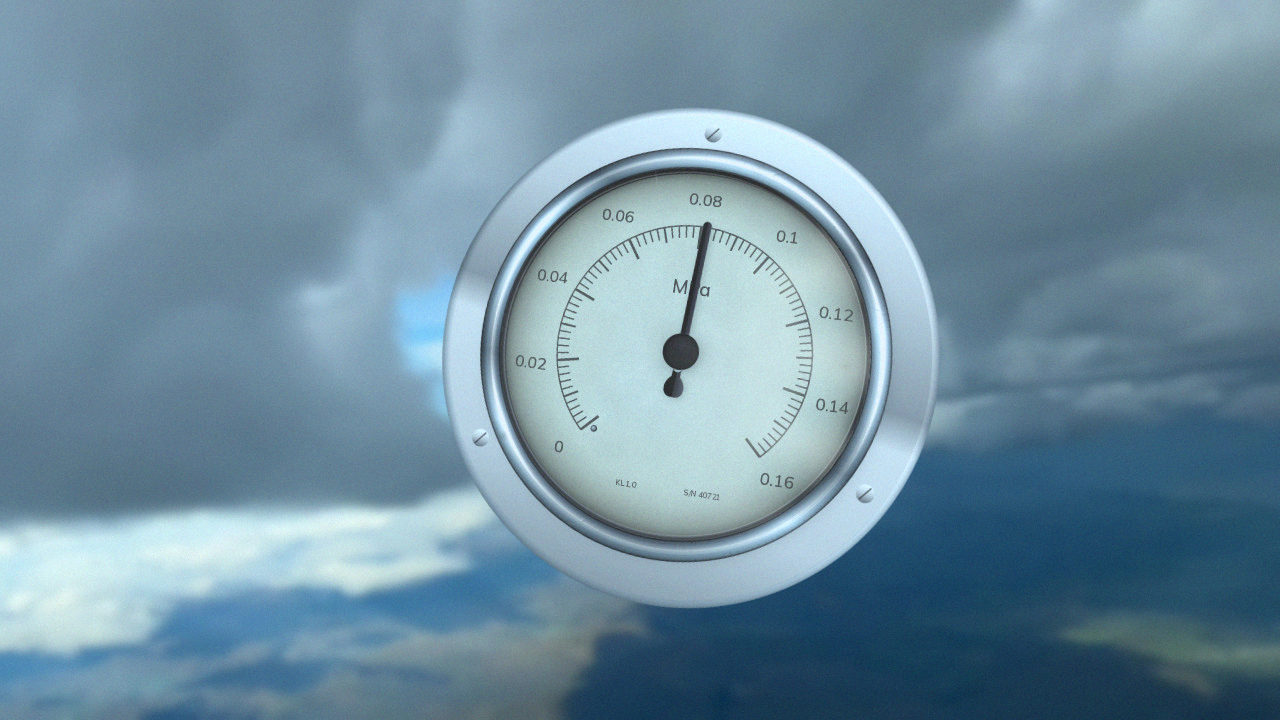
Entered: 0.082 MPa
